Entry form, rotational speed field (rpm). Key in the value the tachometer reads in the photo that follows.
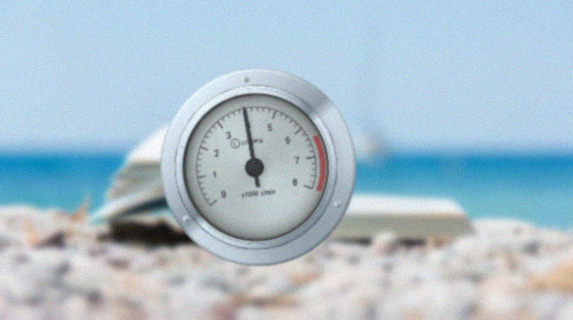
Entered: 4000 rpm
